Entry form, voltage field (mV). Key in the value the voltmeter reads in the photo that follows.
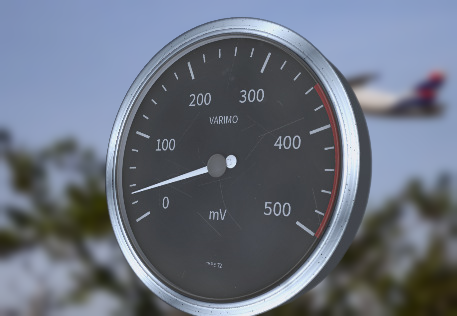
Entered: 30 mV
